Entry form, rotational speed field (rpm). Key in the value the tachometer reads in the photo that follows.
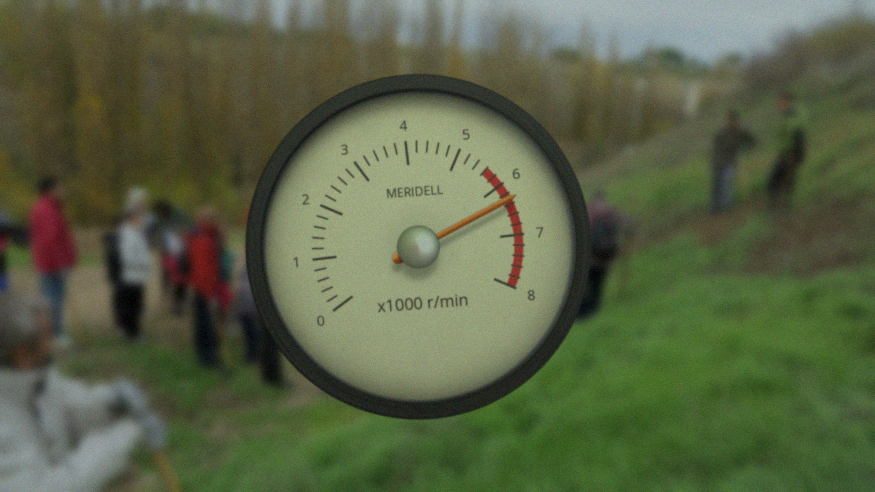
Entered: 6300 rpm
